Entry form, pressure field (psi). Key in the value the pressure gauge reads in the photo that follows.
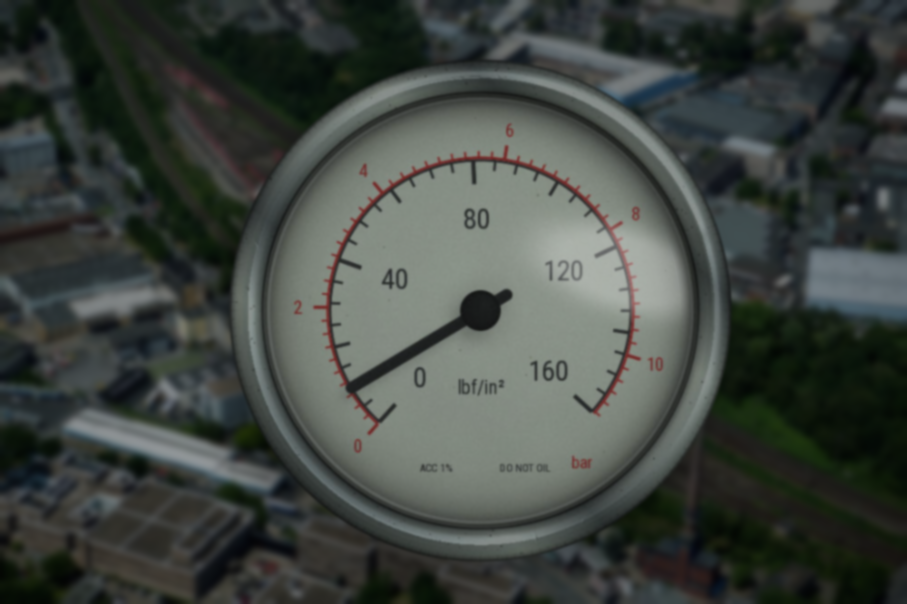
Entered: 10 psi
